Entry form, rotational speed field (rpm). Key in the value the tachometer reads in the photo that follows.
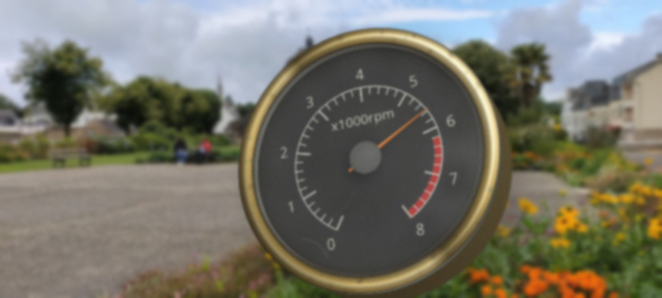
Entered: 5600 rpm
